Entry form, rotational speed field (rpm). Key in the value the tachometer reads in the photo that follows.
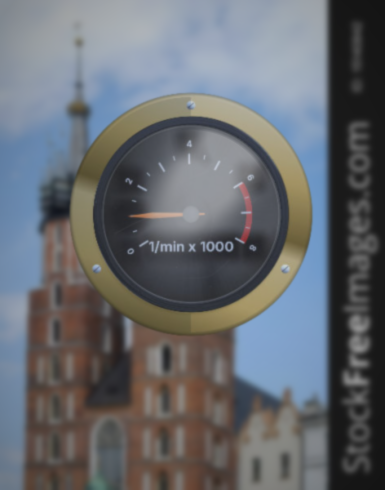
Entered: 1000 rpm
